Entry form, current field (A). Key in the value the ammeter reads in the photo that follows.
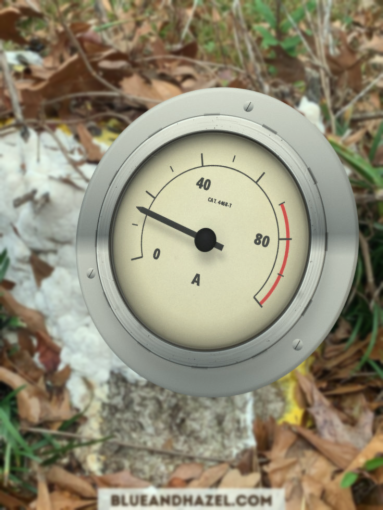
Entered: 15 A
